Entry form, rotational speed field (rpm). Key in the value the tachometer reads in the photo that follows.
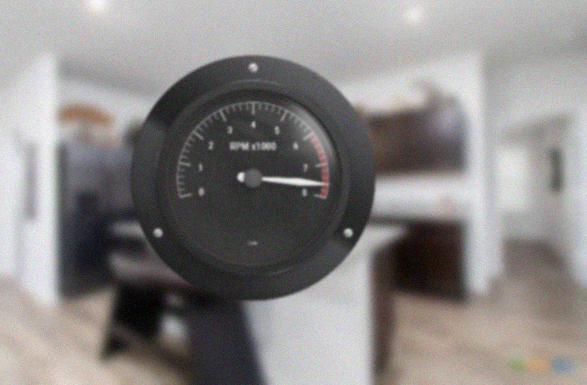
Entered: 7600 rpm
